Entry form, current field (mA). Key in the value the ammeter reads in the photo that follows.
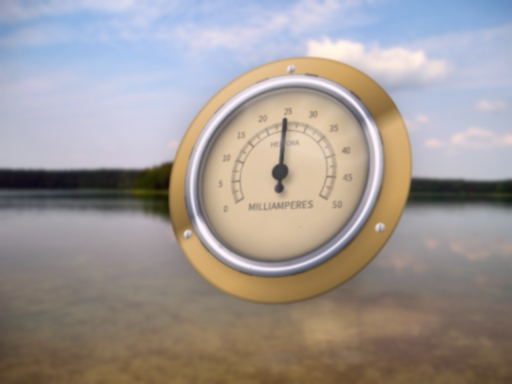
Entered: 25 mA
